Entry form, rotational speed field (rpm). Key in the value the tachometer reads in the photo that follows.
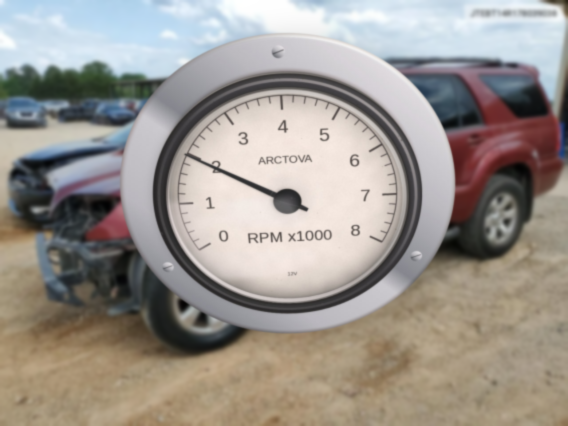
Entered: 2000 rpm
